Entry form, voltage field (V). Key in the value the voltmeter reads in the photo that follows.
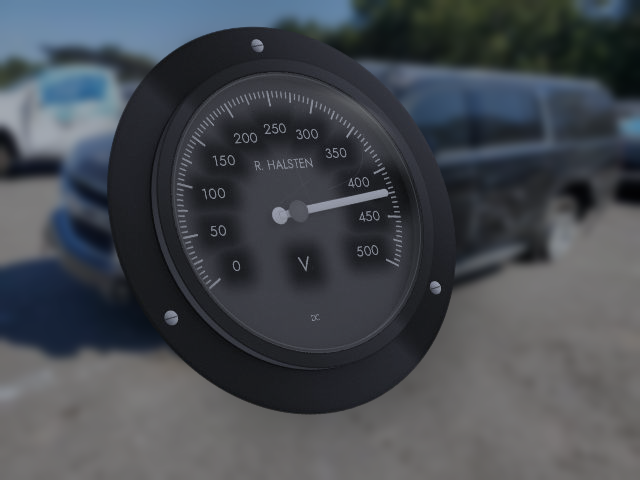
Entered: 425 V
